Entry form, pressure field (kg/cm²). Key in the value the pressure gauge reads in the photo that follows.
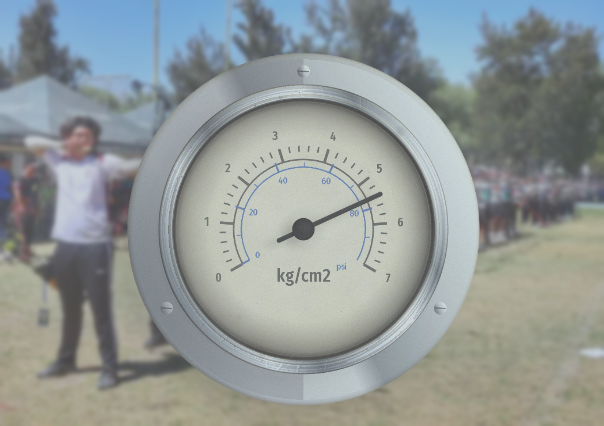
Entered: 5.4 kg/cm²
